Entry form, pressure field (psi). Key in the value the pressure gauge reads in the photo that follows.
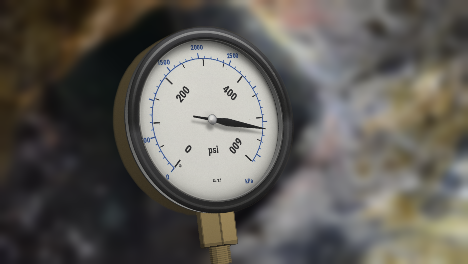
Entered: 525 psi
